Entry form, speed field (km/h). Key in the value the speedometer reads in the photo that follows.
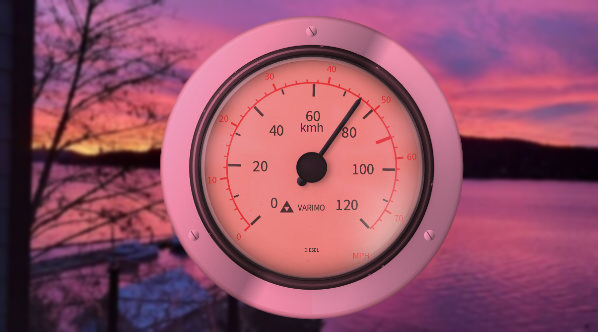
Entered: 75 km/h
